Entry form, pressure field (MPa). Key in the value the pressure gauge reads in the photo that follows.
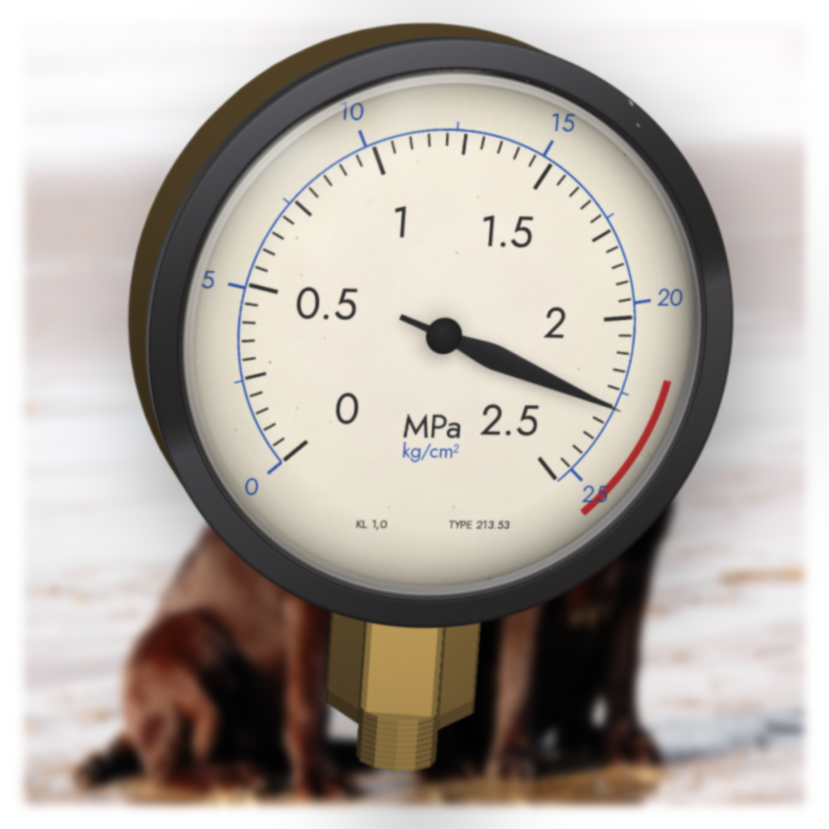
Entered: 2.25 MPa
